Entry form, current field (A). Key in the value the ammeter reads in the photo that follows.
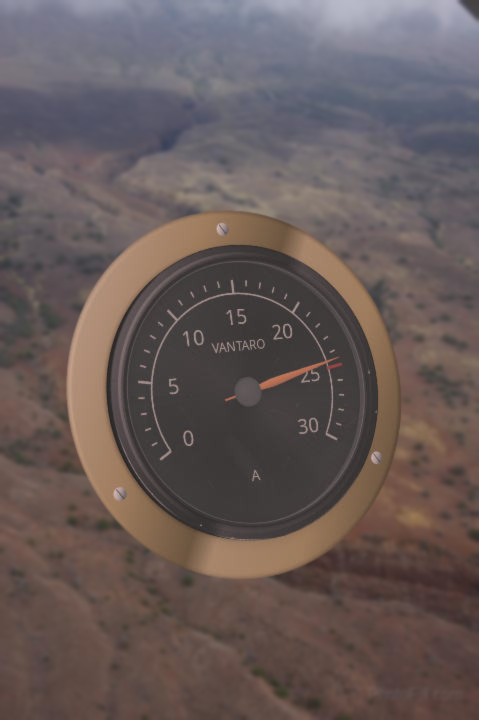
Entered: 24.5 A
